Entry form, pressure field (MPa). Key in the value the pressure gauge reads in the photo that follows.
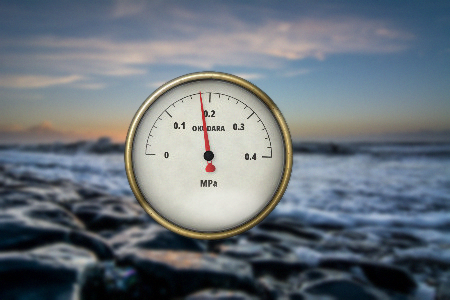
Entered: 0.18 MPa
